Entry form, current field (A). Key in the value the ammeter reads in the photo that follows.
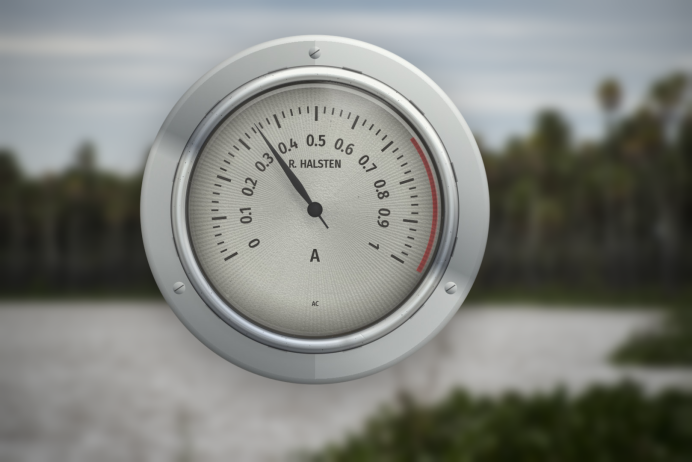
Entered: 0.35 A
